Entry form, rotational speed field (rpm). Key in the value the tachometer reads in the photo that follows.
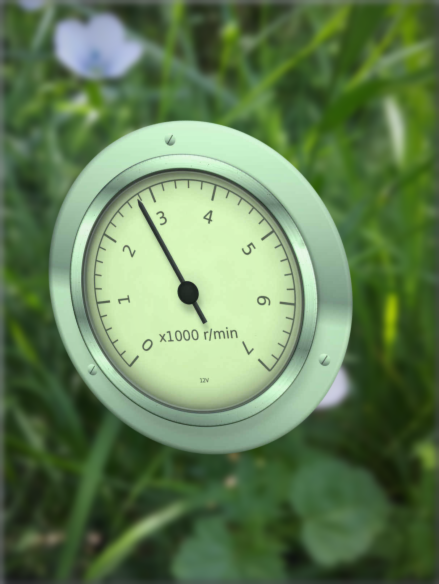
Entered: 2800 rpm
